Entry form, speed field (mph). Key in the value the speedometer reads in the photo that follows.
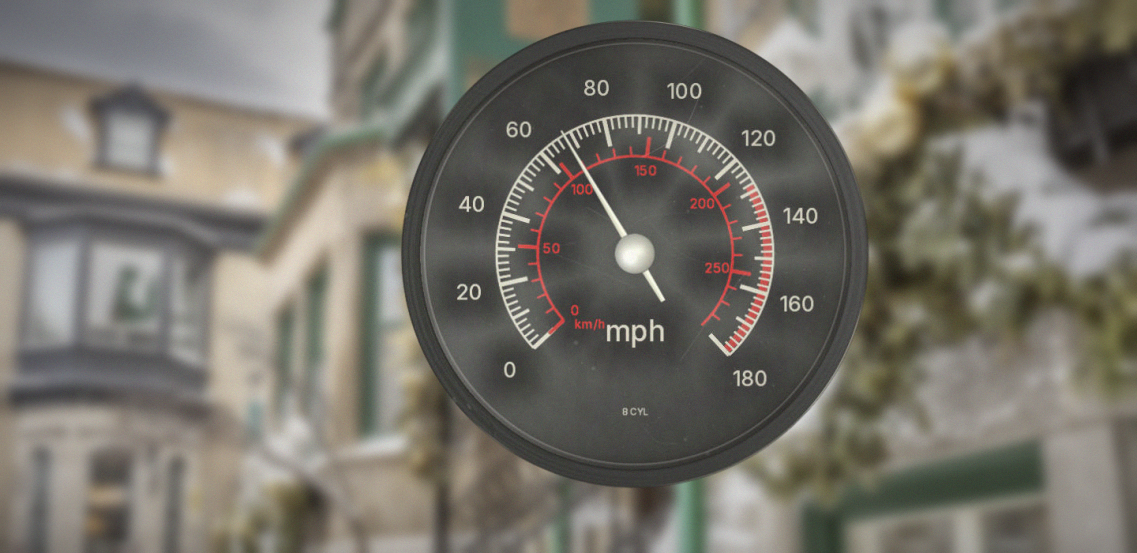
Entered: 68 mph
